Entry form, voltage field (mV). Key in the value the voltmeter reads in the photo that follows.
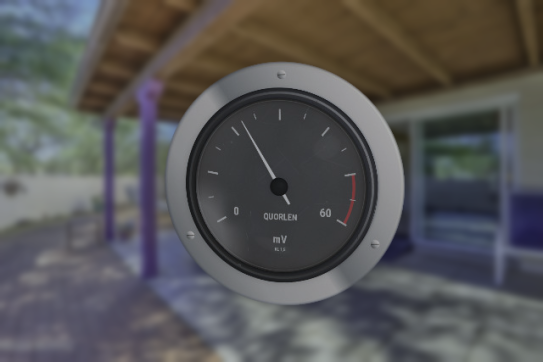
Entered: 22.5 mV
